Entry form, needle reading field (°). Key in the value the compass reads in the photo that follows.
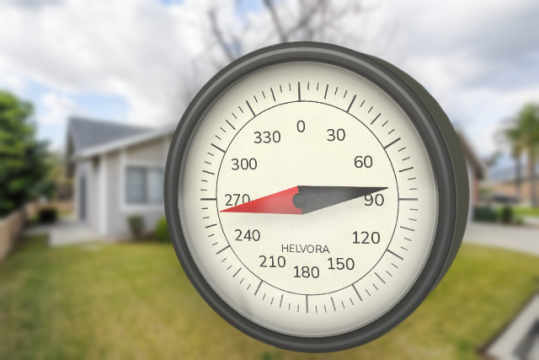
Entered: 262.5 °
